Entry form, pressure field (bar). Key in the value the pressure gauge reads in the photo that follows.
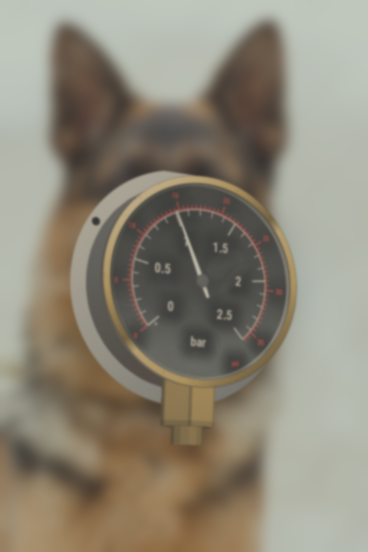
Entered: 1 bar
